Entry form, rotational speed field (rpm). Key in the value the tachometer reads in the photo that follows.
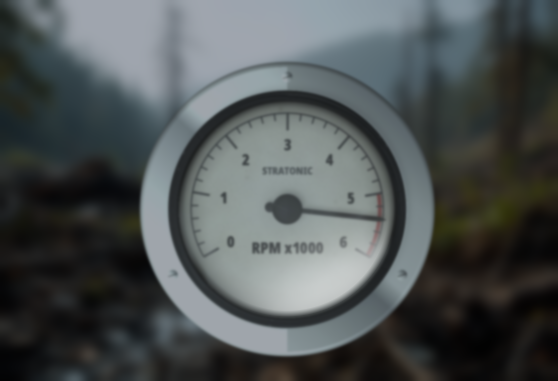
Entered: 5400 rpm
